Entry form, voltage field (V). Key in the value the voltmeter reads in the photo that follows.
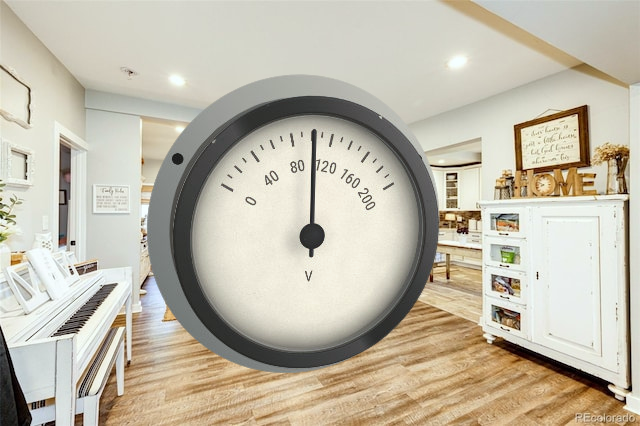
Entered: 100 V
